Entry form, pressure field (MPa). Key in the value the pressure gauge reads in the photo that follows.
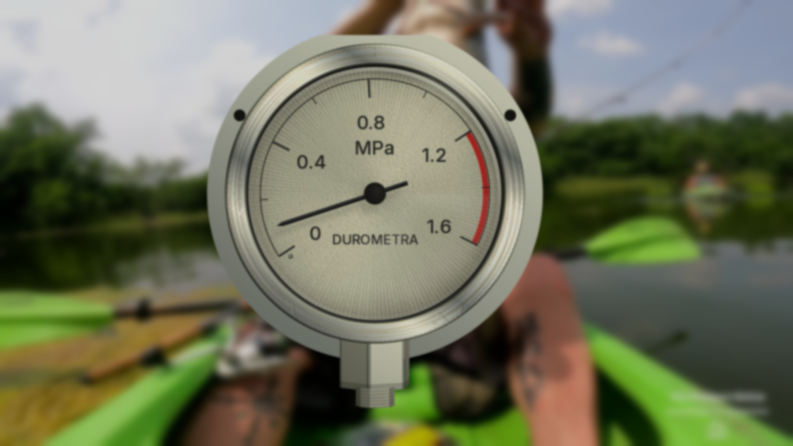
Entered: 0.1 MPa
